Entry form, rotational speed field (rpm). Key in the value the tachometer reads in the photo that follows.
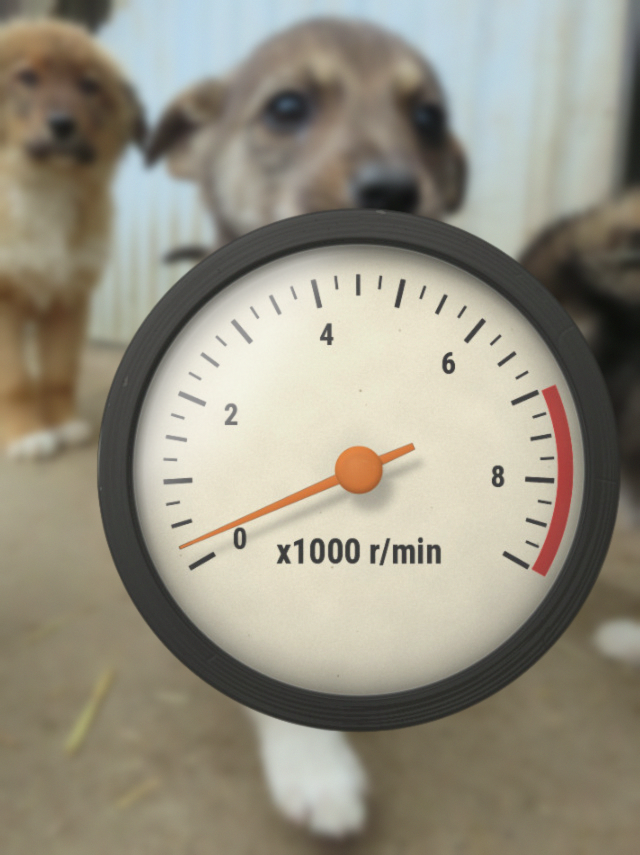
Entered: 250 rpm
